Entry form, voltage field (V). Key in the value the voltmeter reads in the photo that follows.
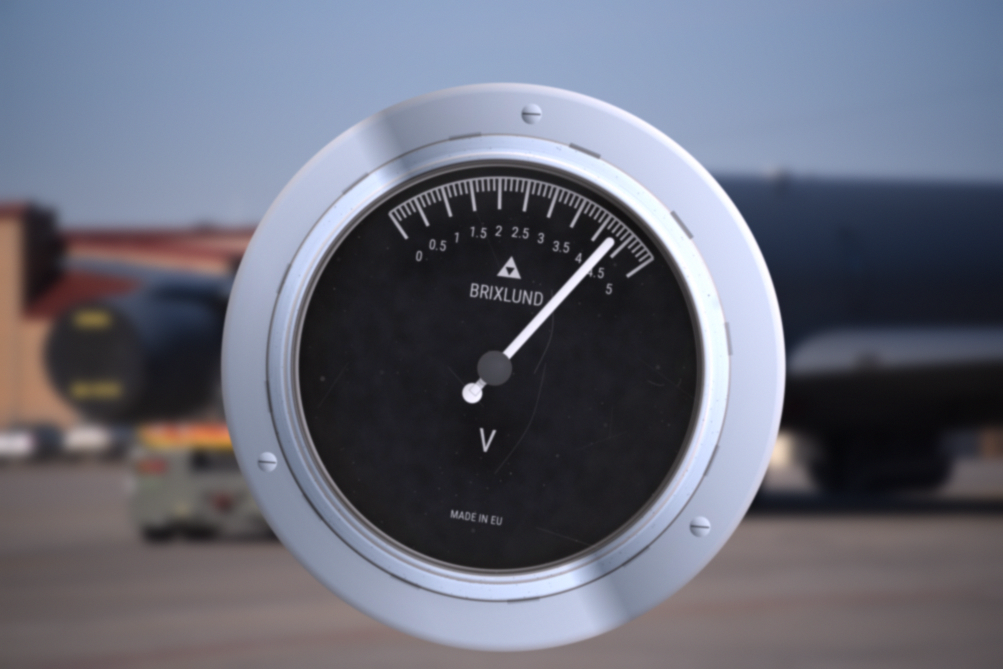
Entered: 4.3 V
